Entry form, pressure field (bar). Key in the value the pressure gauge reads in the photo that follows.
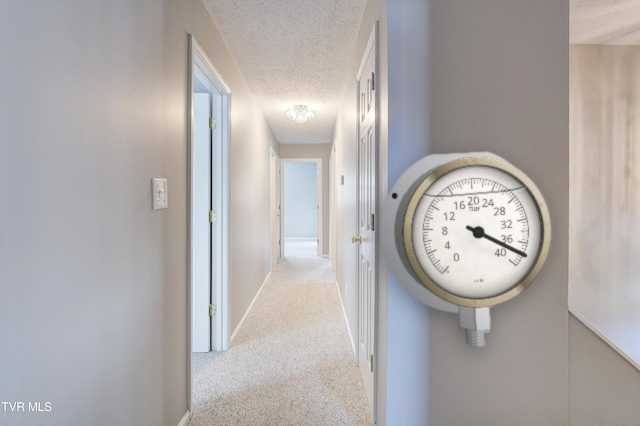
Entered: 38 bar
